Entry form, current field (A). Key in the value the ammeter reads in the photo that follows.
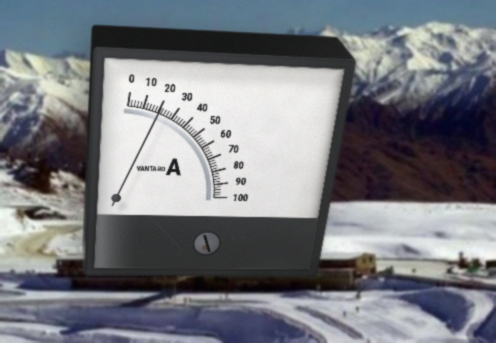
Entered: 20 A
